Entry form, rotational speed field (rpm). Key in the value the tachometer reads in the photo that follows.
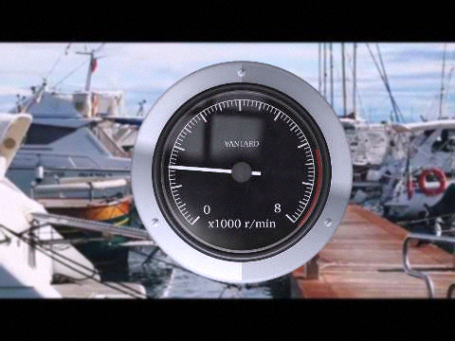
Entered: 1500 rpm
